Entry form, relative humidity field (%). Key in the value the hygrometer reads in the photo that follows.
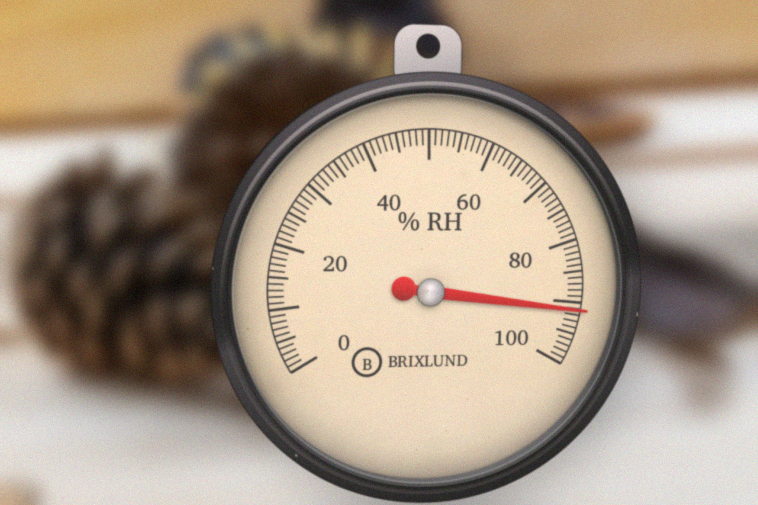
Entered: 91 %
